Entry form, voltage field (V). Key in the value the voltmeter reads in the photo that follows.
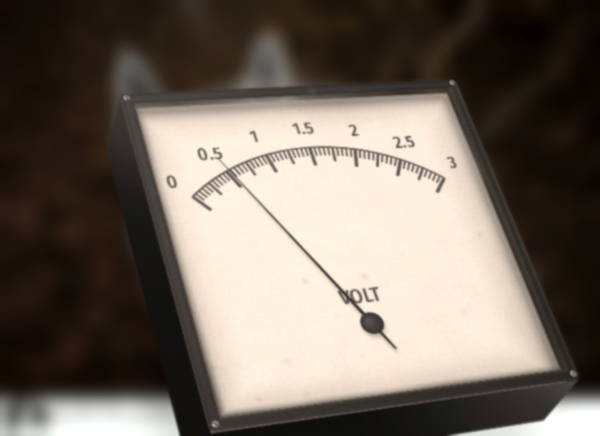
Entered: 0.5 V
